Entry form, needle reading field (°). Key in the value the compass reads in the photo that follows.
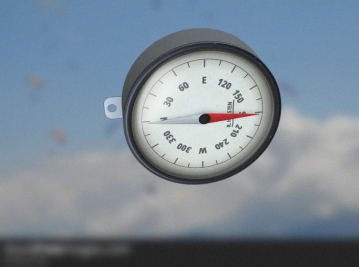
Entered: 180 °
